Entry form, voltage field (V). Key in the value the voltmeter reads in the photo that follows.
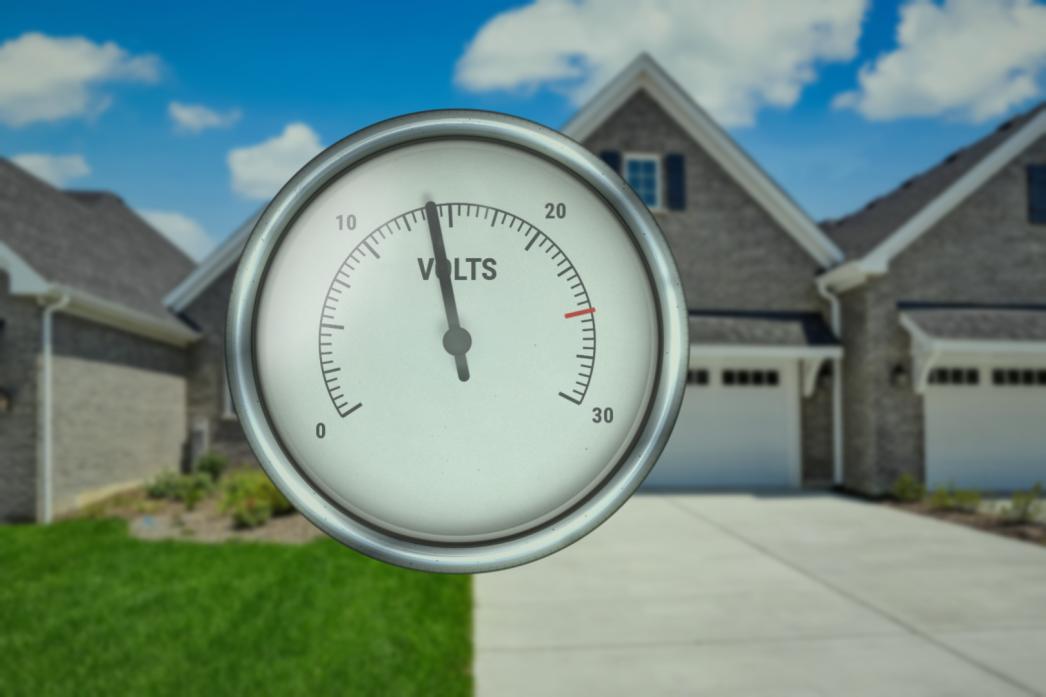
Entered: 14 V
